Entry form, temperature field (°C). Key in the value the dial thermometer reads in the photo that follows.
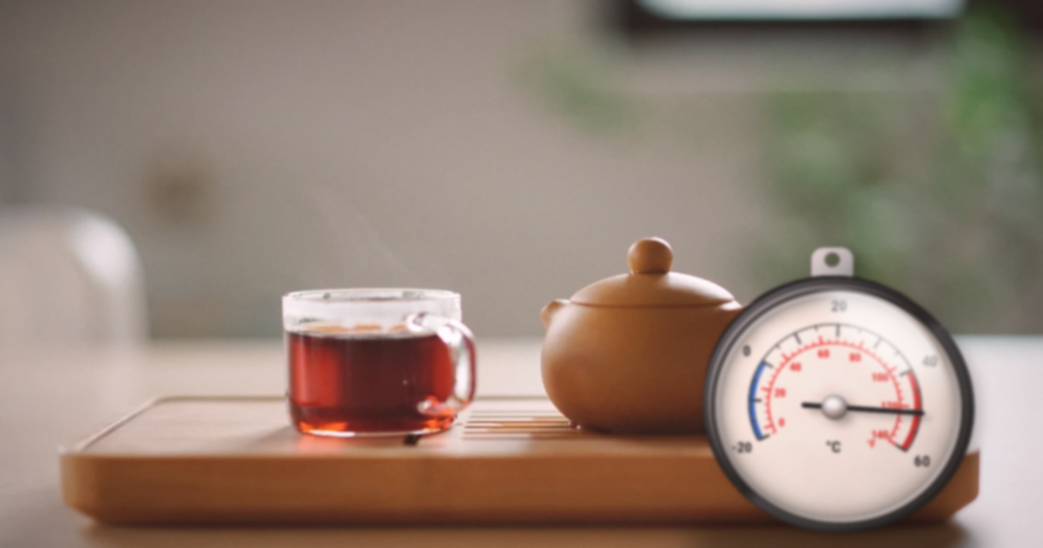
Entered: 50 °C
